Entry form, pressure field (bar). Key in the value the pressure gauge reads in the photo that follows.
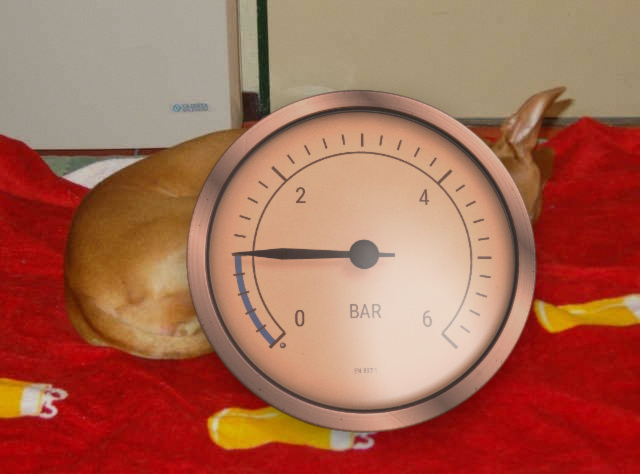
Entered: 1 bar
